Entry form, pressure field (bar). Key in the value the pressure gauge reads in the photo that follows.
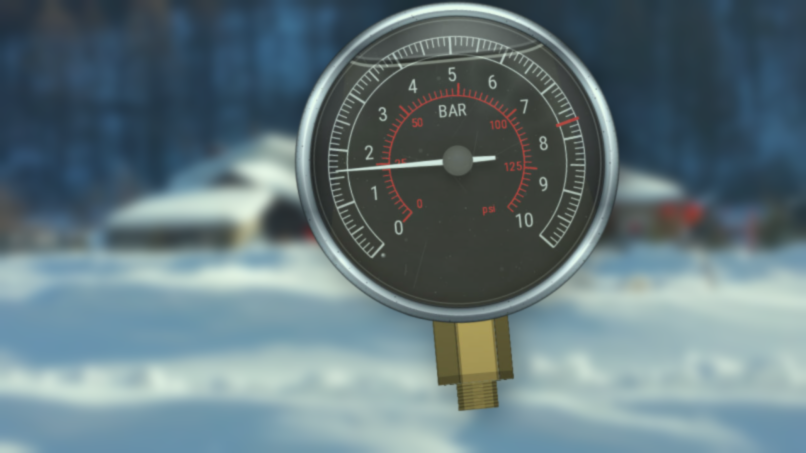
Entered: 1.6 bar
